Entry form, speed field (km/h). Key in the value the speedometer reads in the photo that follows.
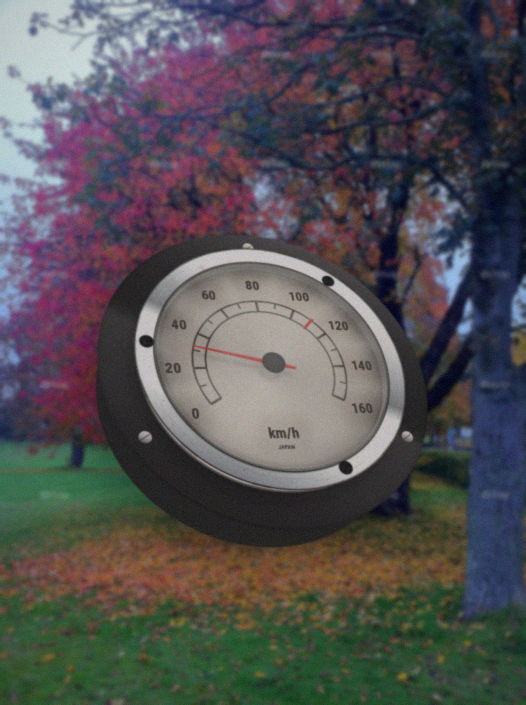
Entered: 30 km/h
